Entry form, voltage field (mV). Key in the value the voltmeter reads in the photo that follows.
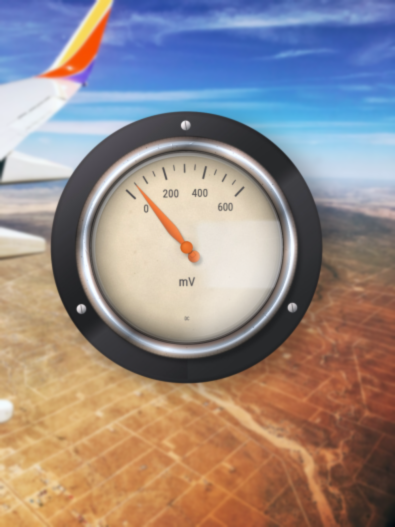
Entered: 50 mV
